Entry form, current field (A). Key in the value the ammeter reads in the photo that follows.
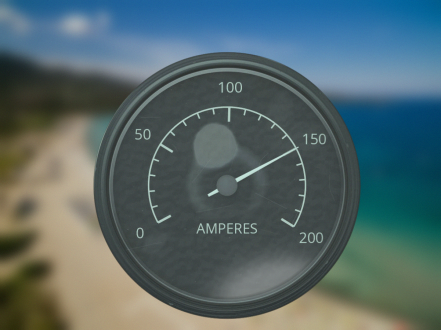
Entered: 150 A
